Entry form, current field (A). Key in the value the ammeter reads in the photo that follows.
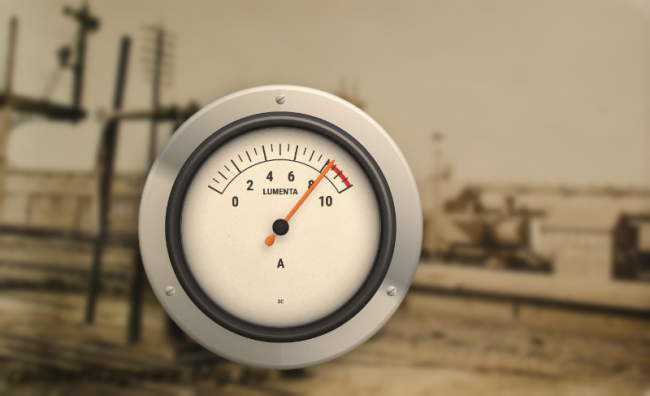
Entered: 8.25 A
